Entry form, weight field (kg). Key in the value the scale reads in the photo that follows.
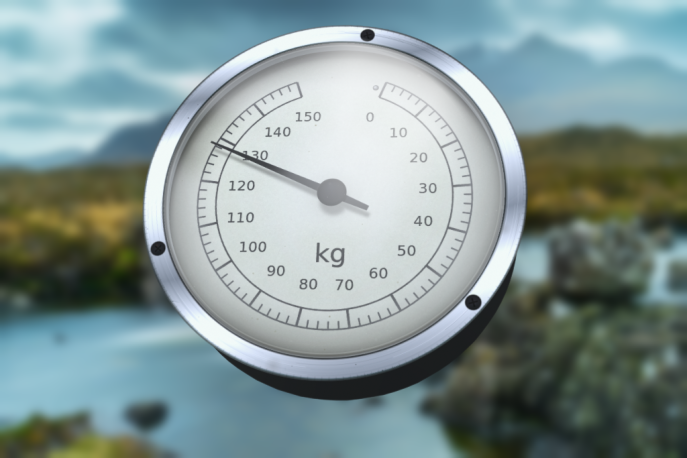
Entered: 128 kg
